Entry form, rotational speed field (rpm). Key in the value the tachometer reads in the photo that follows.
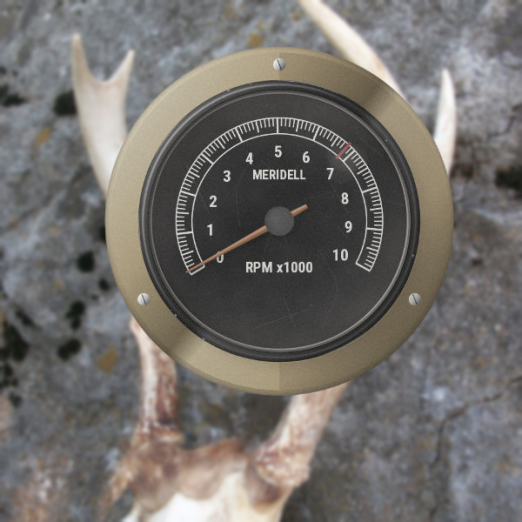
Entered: 100 rpm
